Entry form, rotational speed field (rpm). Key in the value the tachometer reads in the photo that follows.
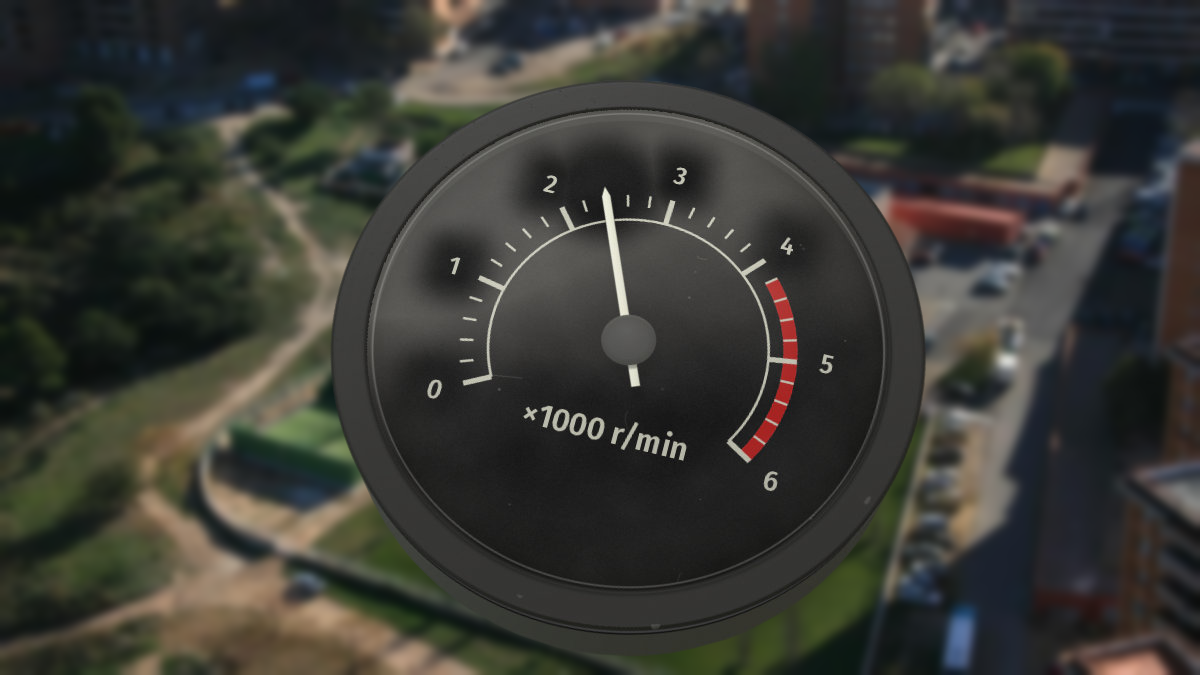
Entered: 2400 rpm
